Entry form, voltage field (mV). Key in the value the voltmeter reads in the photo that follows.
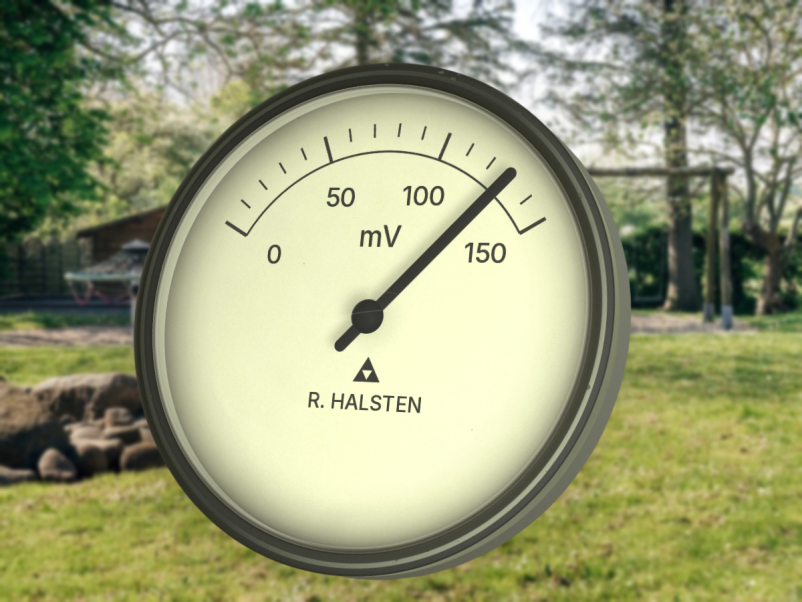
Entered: 130 mV
